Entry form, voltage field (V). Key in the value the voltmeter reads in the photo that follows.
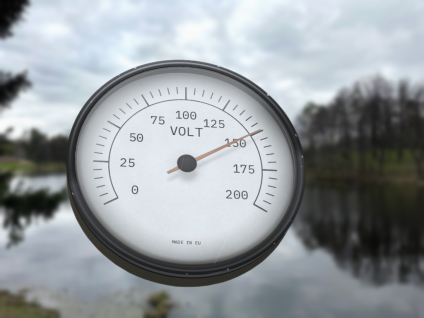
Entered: 150 V
